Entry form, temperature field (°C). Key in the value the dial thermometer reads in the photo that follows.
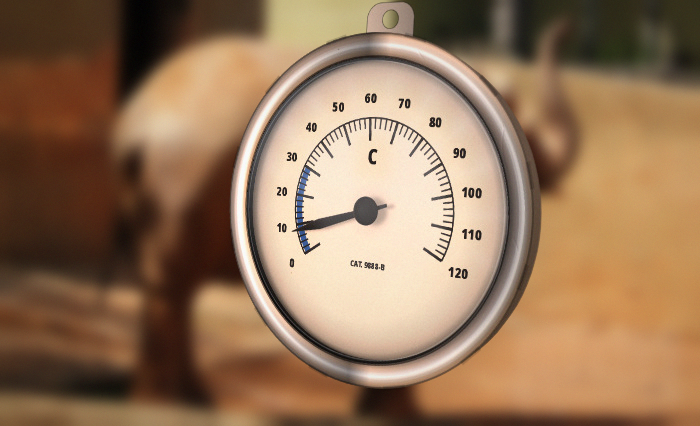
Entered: 8 °C
